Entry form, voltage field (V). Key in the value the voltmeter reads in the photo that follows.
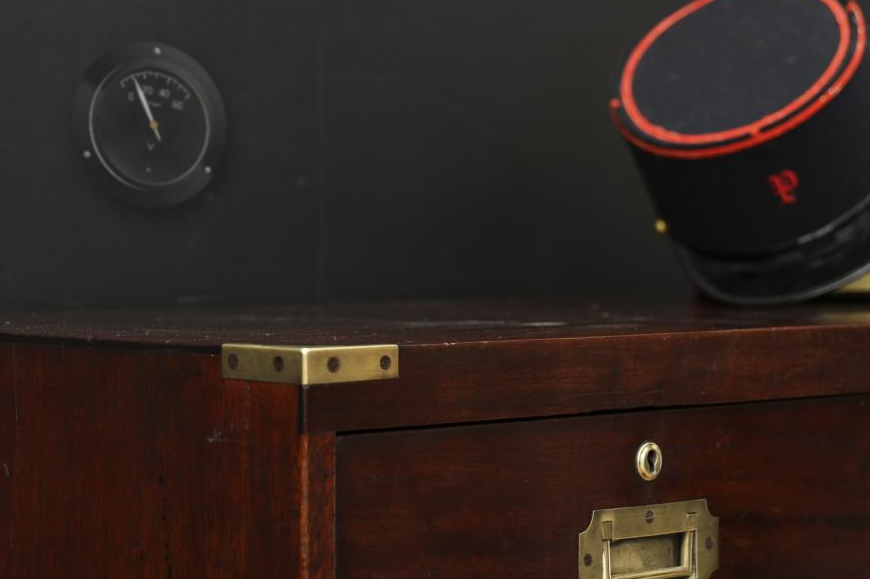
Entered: 10 V
